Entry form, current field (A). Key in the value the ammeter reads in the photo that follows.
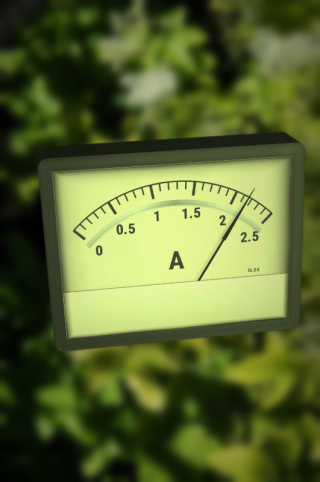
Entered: 2.15 A
